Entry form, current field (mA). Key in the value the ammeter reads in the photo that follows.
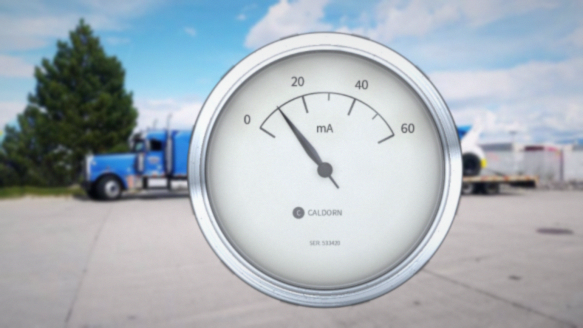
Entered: 10 mA
